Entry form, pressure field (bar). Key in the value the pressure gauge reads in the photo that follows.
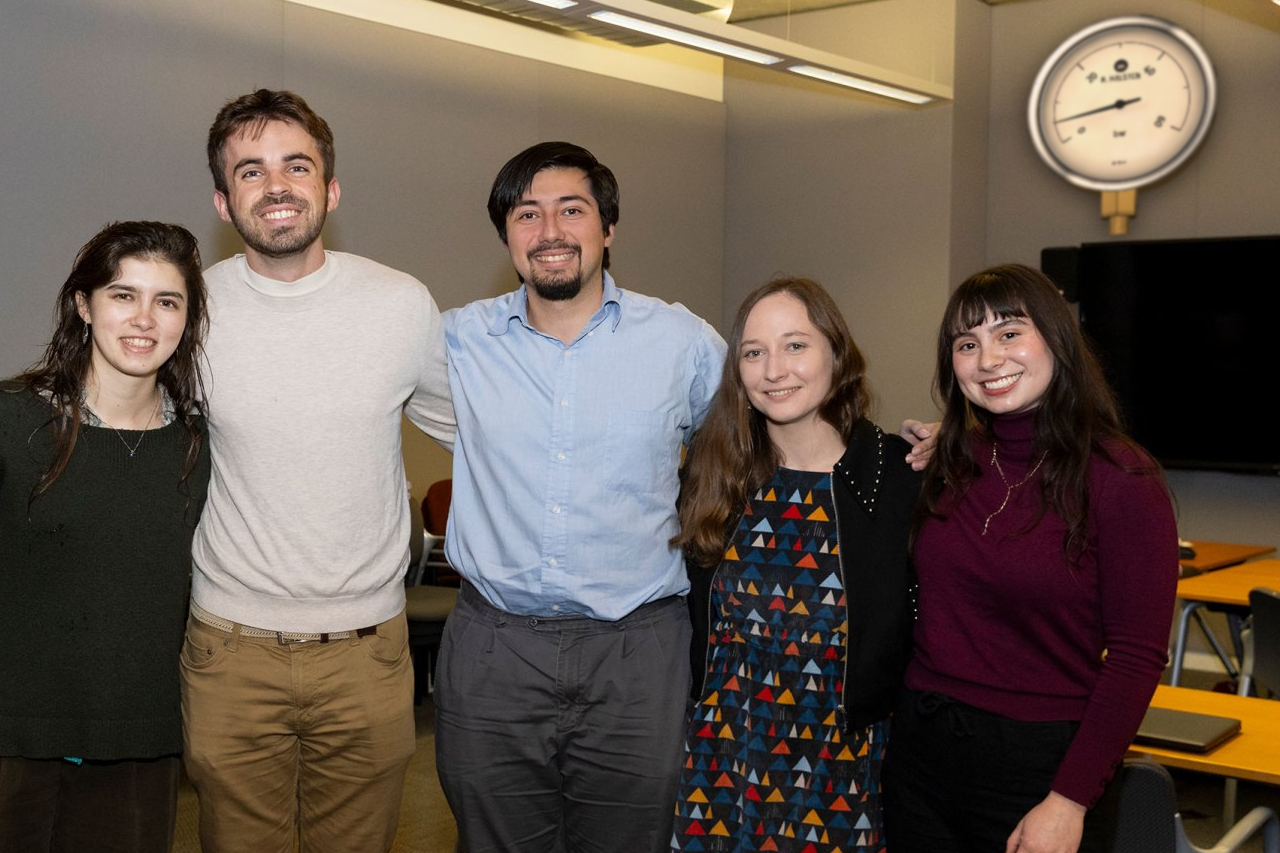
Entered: 5 bar
